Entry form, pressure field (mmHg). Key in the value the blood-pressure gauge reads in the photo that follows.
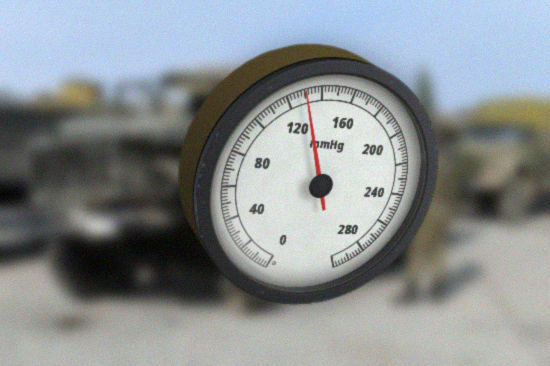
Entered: 130 mmHg
